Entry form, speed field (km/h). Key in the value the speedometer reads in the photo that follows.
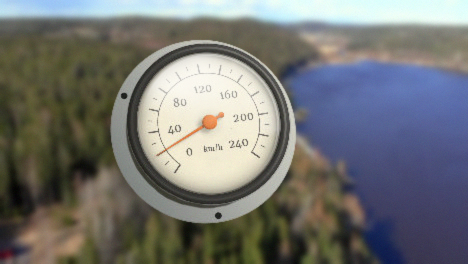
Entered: 20 km/h
